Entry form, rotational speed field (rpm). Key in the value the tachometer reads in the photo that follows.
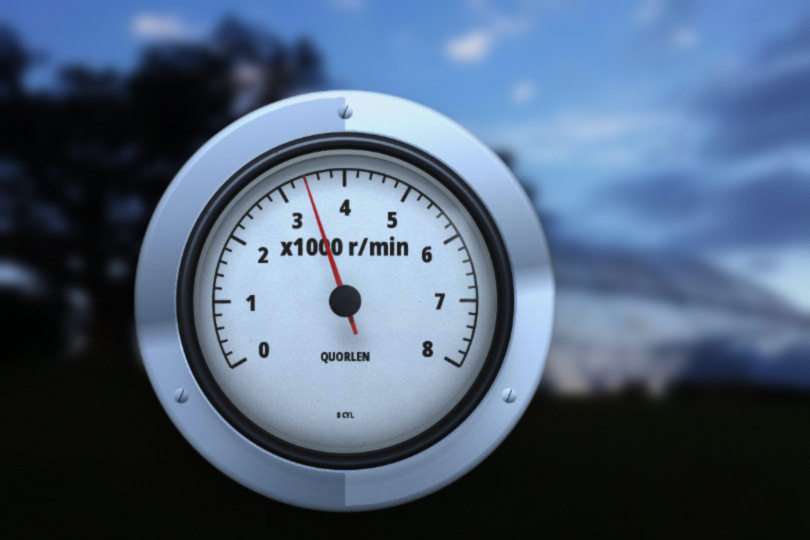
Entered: 3400 rpm
